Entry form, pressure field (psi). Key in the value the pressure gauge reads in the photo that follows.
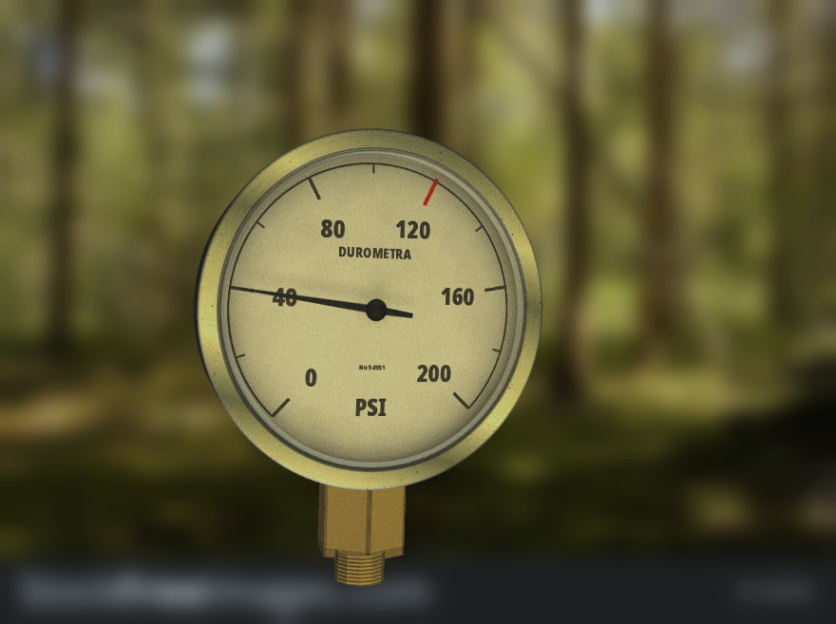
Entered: 40 psi
